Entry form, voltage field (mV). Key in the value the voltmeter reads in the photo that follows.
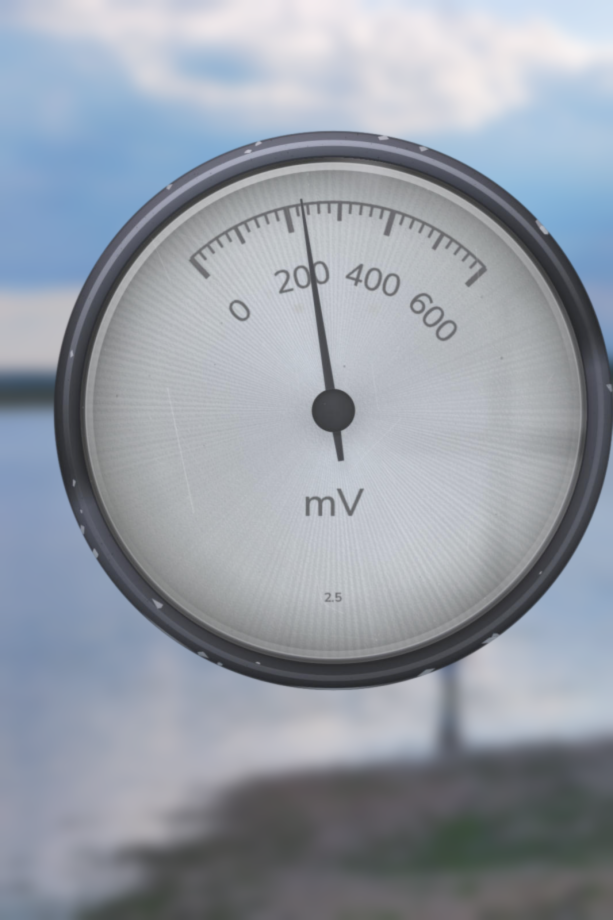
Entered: 230 mV
